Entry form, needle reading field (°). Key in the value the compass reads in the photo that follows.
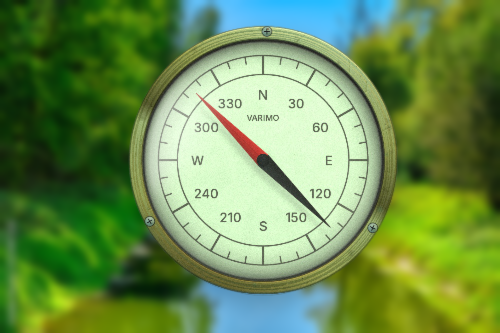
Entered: 315 °
